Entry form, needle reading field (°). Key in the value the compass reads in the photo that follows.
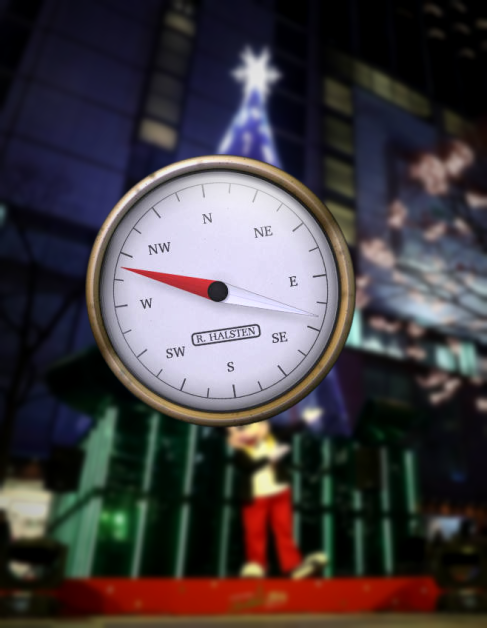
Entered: 292.5 °
